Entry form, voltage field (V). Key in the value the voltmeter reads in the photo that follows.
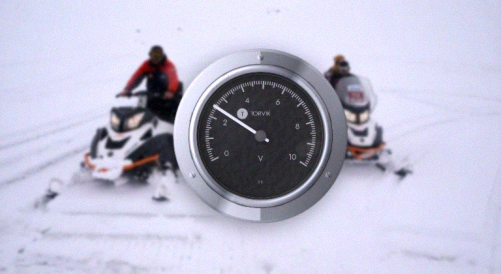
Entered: 2.5 V
